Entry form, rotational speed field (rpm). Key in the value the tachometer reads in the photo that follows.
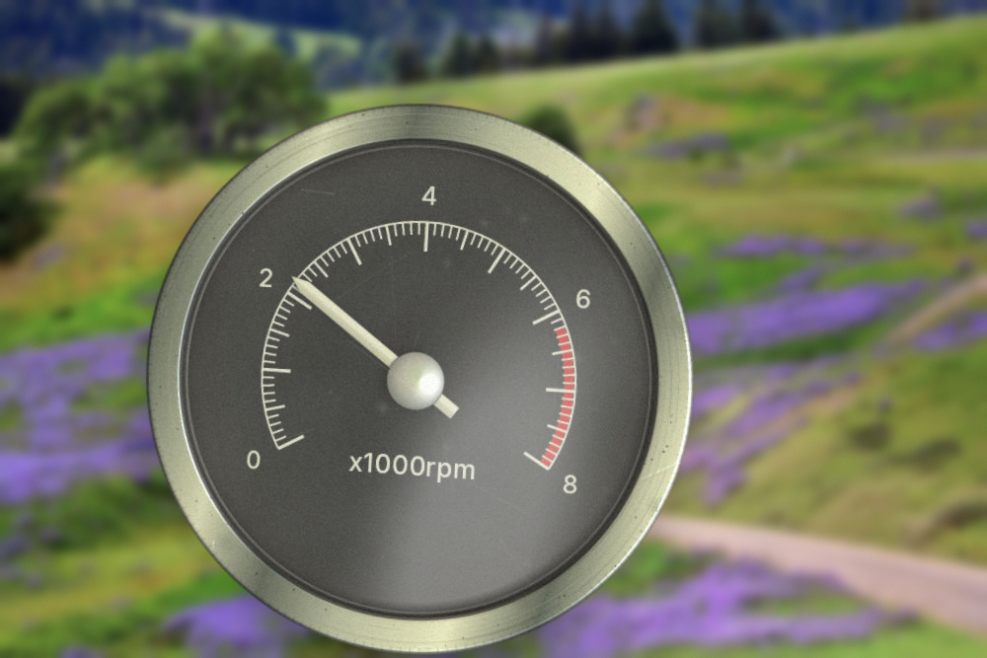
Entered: 2200 rpm
